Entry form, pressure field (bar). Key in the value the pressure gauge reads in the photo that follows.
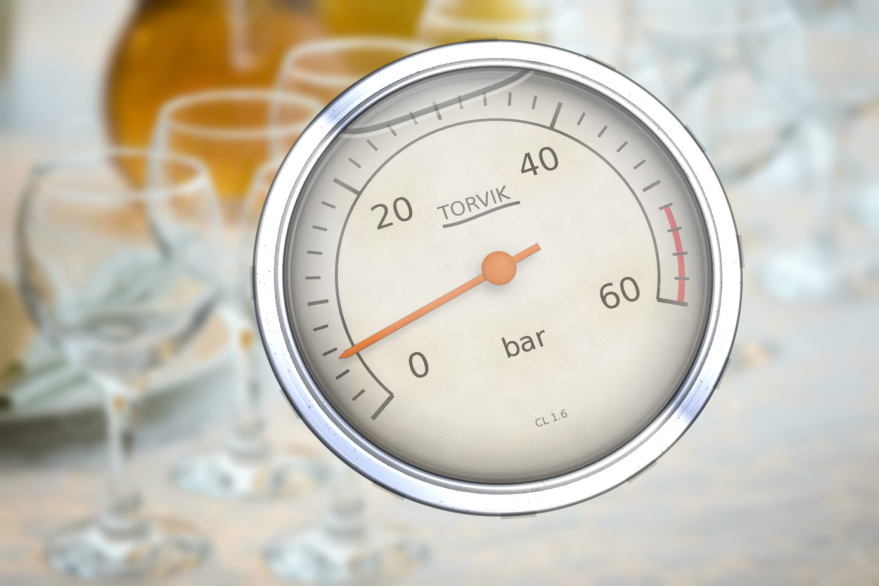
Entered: 5 bar
